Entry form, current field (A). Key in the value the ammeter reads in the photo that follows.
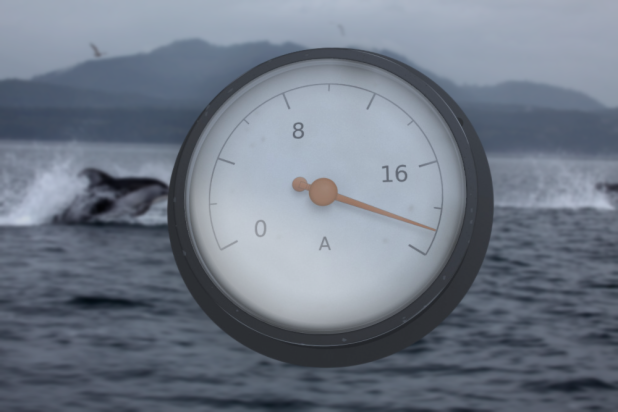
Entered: 19 A
